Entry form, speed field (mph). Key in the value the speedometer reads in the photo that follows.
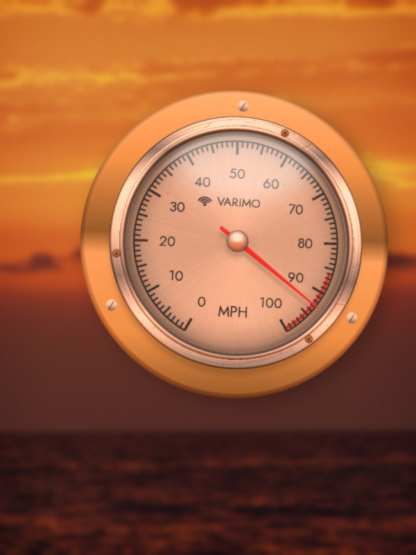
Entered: 93 mph
